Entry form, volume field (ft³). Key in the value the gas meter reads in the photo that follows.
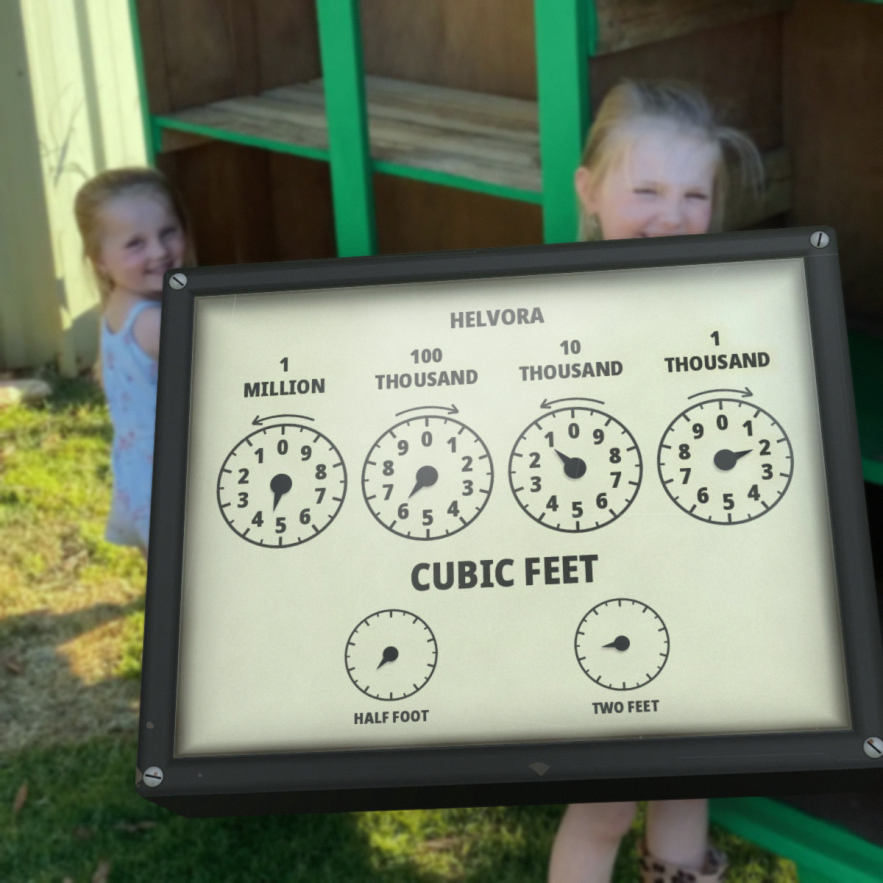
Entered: 461200 ft³
